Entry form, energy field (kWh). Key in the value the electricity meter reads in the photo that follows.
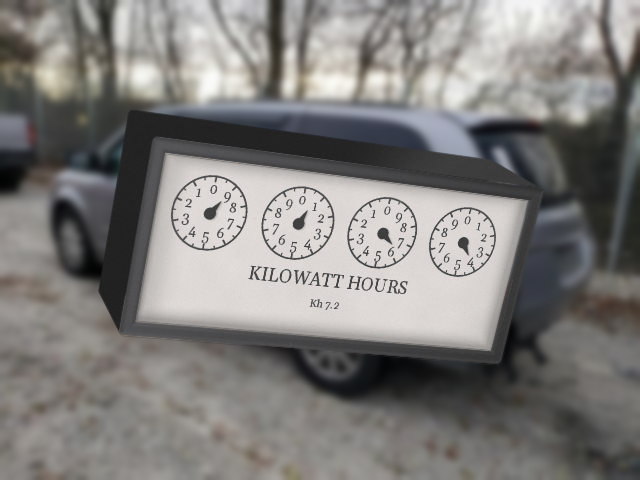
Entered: 9064 kWh
